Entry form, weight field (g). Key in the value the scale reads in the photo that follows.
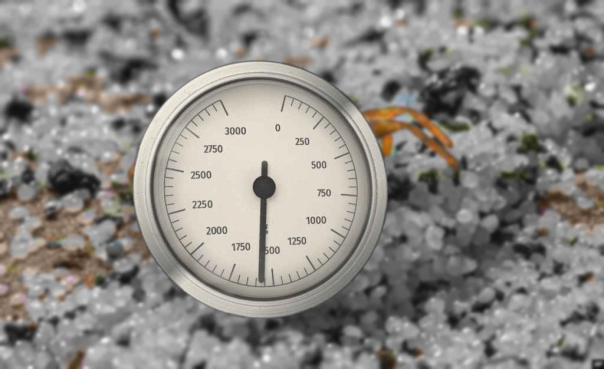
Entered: 1575 g
